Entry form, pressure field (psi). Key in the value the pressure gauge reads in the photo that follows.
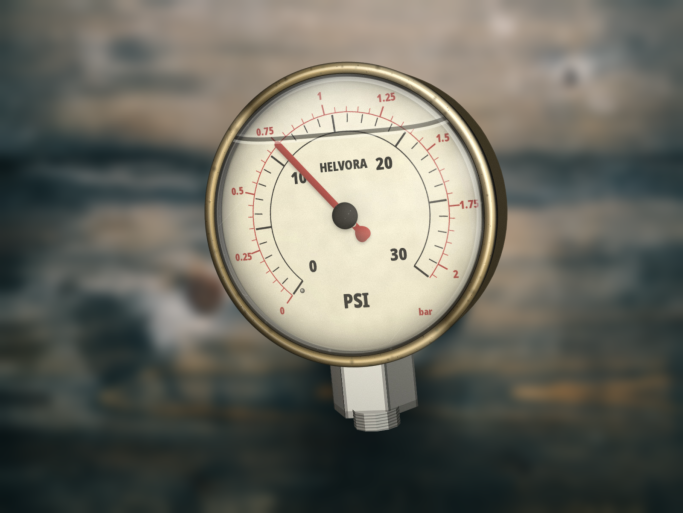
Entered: 11 psi
